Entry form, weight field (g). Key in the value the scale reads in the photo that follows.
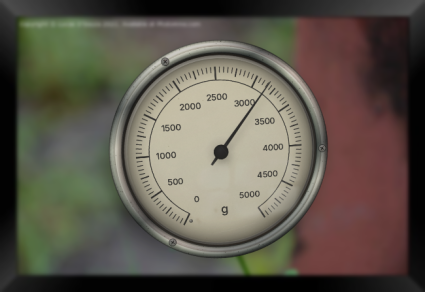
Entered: 3150 g
